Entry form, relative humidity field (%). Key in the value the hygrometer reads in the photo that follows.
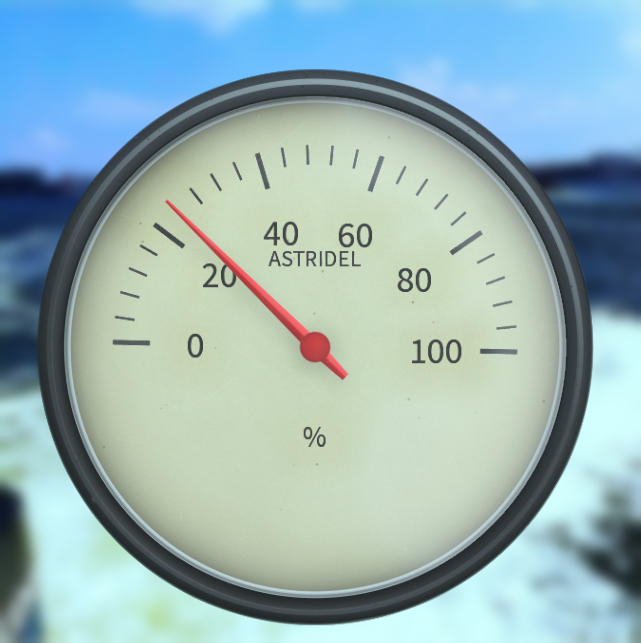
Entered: 24 %
